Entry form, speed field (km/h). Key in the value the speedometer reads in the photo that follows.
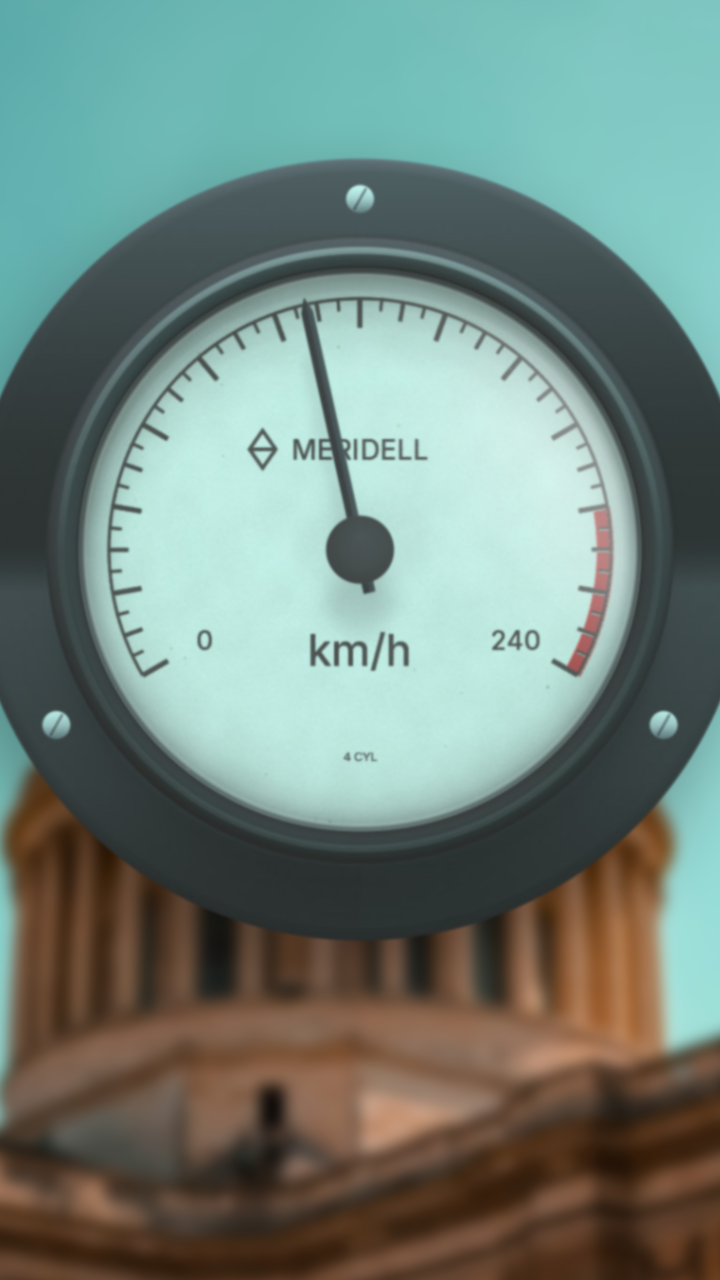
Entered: 107.5 km/h
